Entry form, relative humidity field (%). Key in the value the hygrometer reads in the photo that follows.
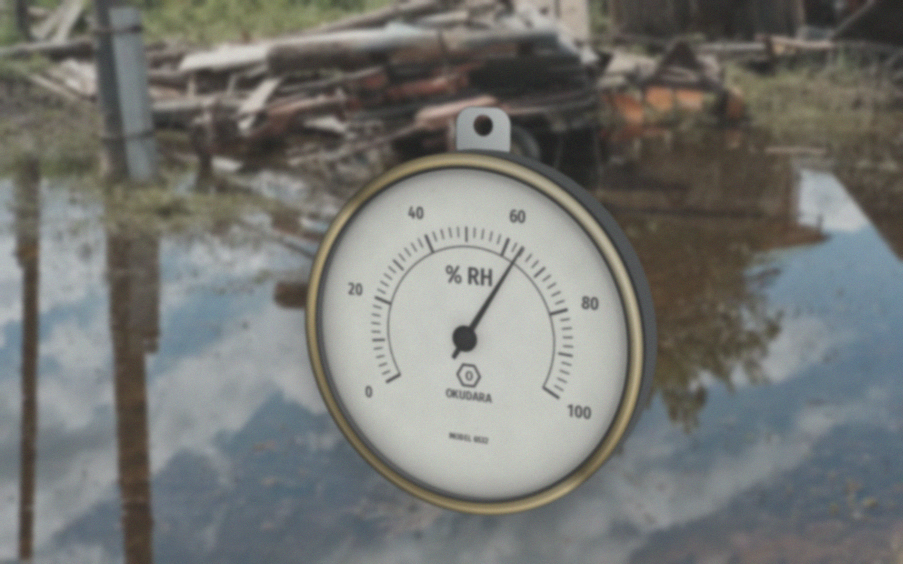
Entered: 64 %
